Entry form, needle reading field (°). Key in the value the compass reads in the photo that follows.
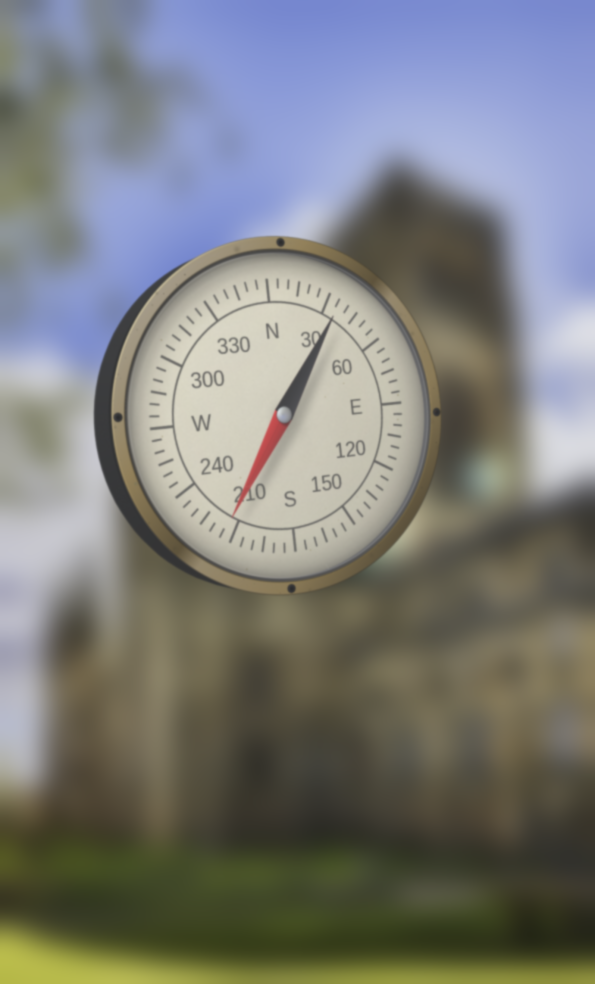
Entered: 215 °
